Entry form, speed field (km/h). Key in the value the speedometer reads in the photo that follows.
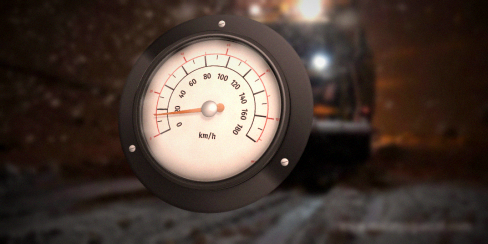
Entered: 15 km/h
